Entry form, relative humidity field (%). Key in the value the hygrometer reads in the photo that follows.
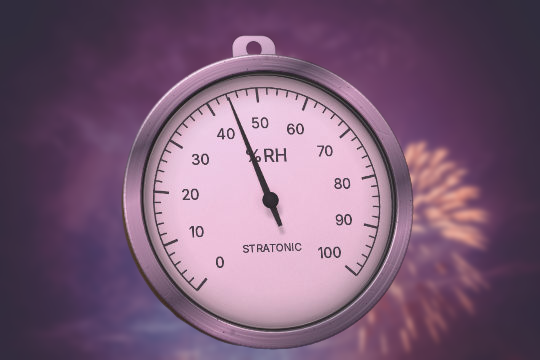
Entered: 44 %
